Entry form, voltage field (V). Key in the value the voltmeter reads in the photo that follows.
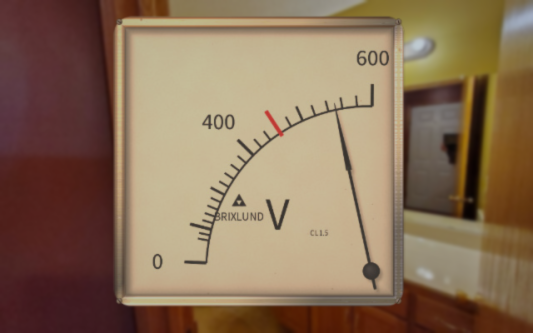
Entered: 550 V
